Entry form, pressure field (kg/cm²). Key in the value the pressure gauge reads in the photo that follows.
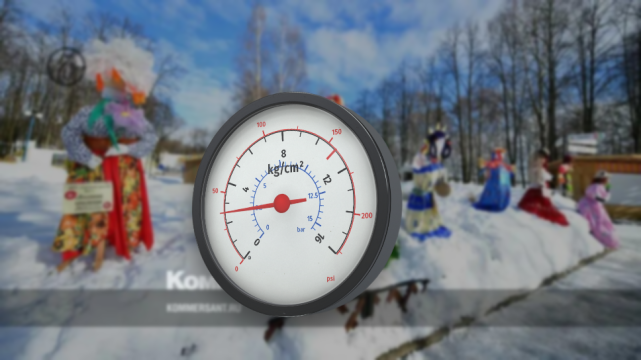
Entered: 2.5 kg/cm²
